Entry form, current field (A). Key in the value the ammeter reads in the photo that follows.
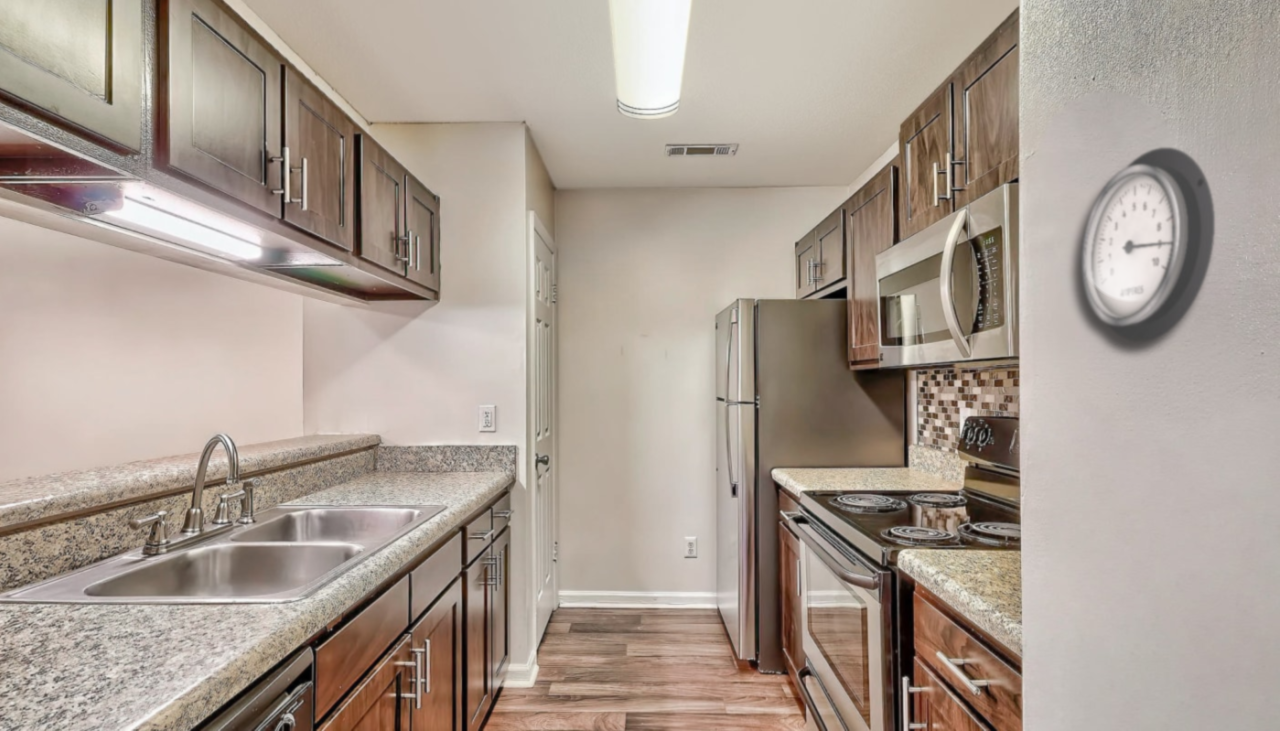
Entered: 9 A
